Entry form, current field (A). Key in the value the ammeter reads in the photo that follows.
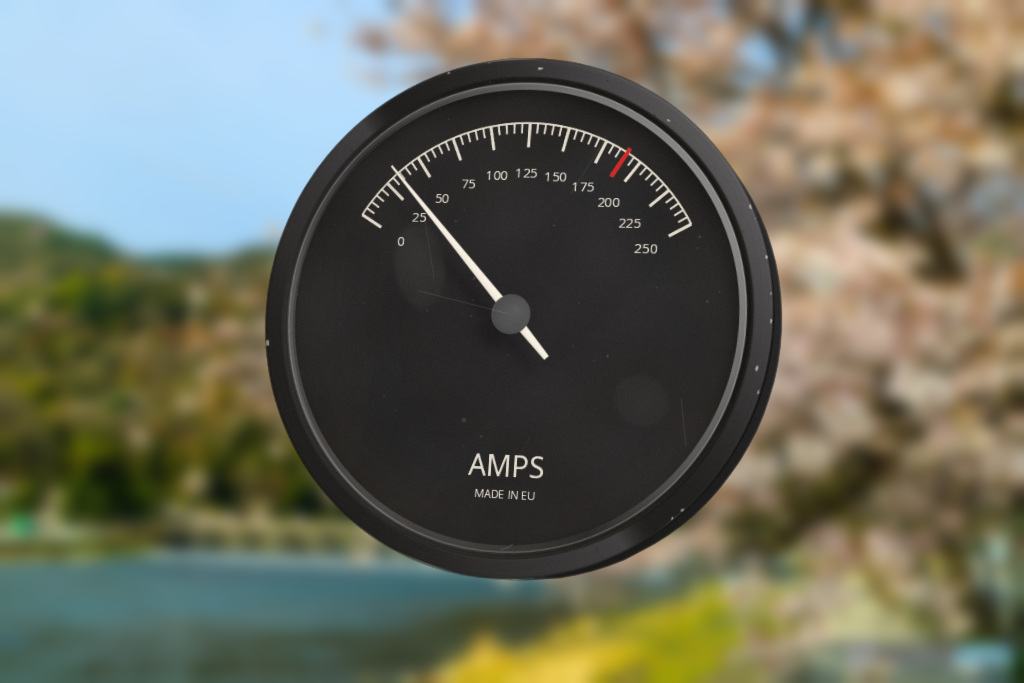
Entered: 35 A
